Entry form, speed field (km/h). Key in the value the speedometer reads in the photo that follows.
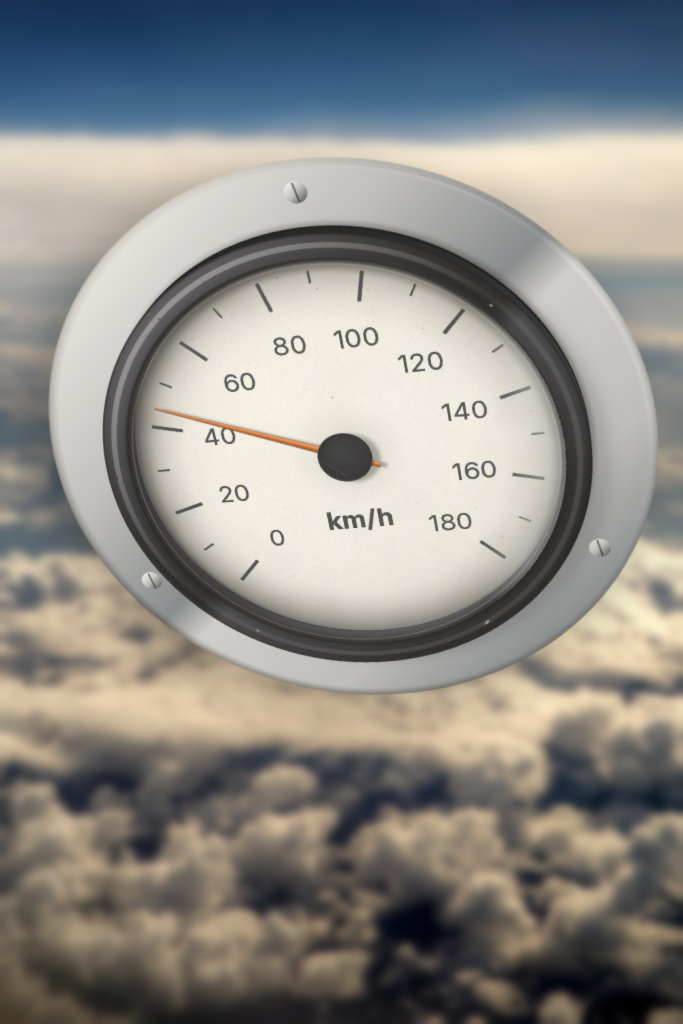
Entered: 45 km/h
